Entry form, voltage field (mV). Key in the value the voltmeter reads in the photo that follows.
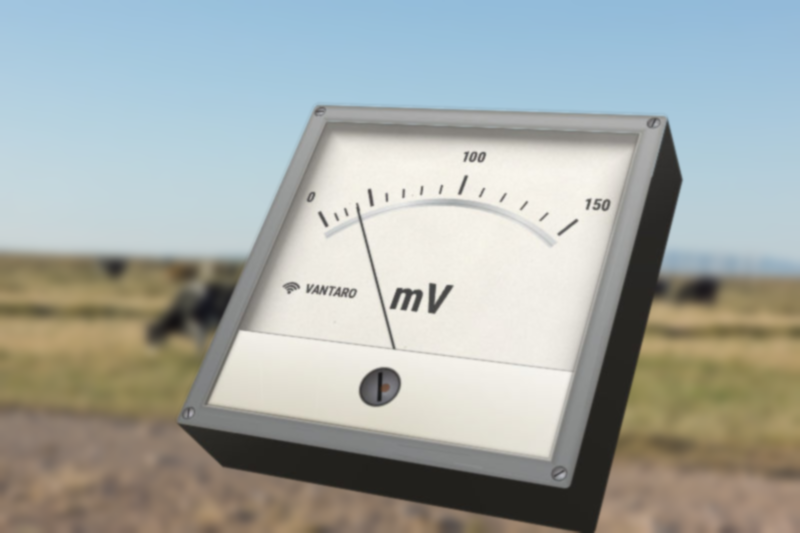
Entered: 40 mV
